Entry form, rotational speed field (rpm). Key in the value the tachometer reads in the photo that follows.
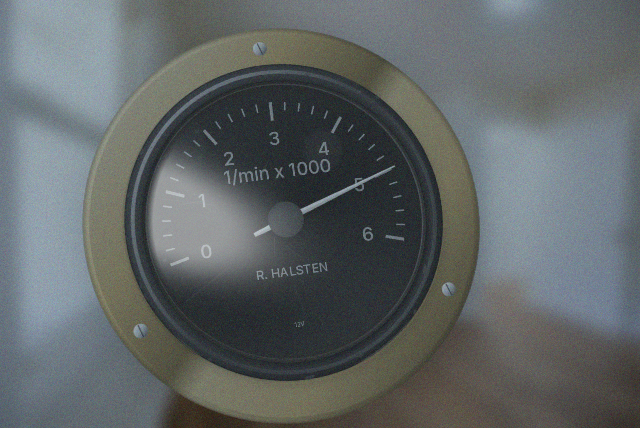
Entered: 5000 rpm
